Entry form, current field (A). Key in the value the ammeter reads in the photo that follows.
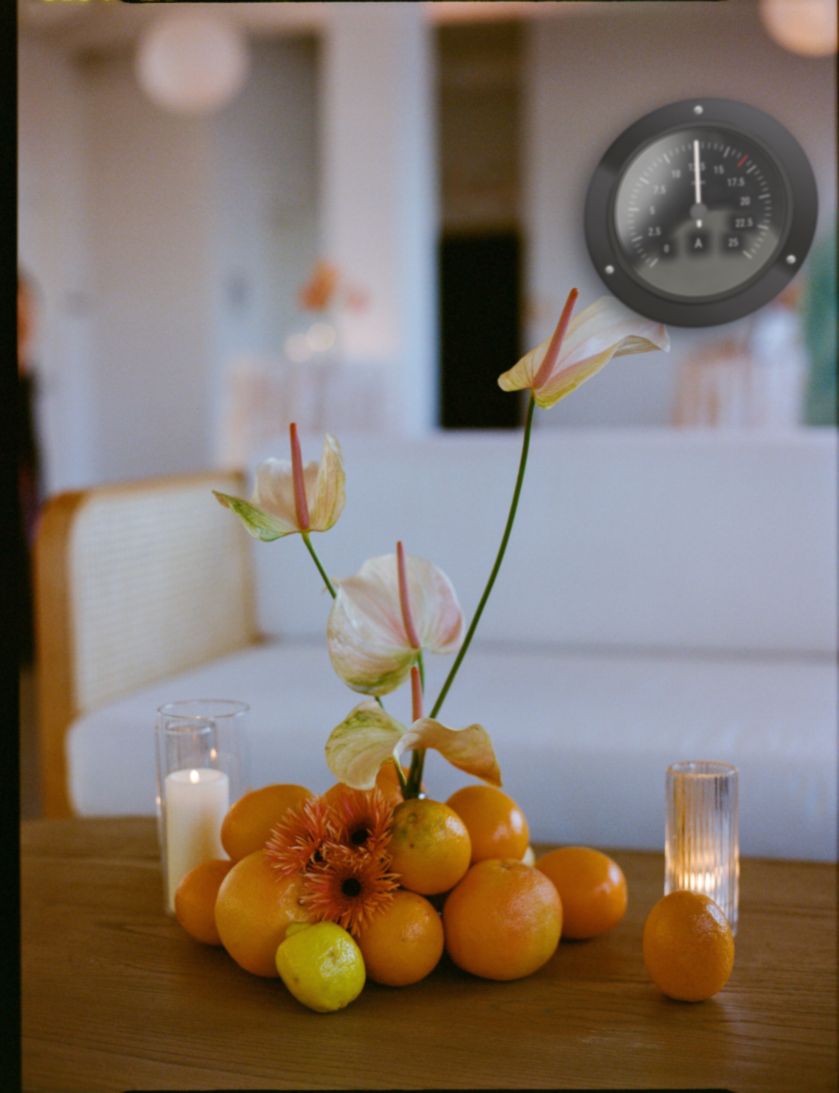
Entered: 12.5 A
